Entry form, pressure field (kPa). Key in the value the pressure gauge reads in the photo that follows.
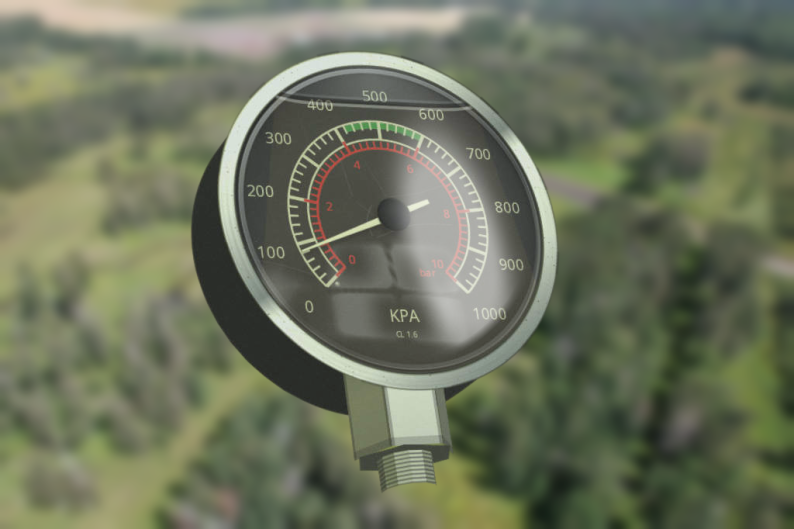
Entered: 80 kPa
